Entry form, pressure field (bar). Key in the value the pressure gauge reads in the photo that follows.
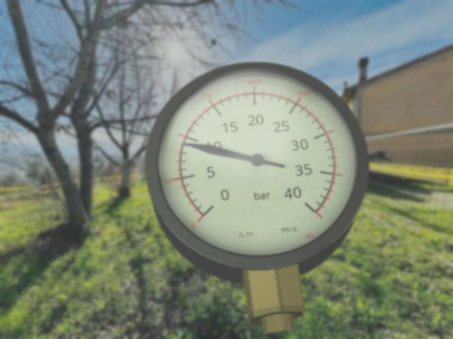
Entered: 9 bar
